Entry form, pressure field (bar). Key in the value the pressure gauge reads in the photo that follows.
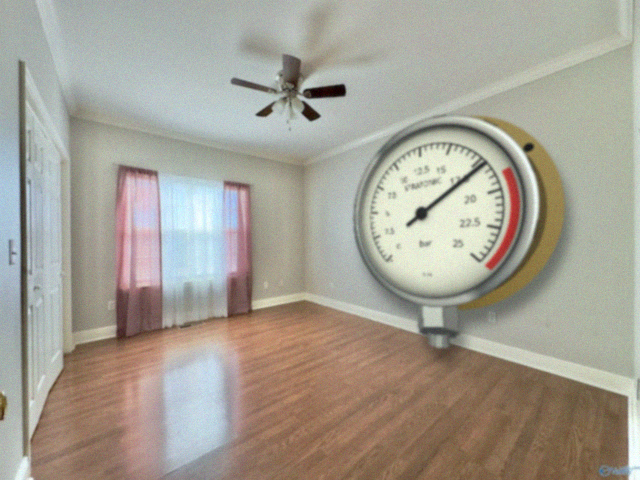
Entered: 18 bar
